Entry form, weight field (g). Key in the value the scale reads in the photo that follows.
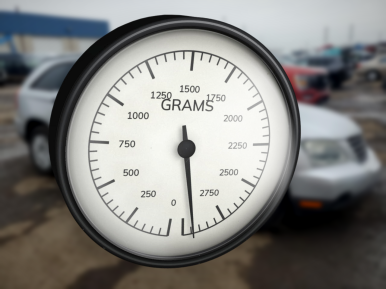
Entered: 2950 g
